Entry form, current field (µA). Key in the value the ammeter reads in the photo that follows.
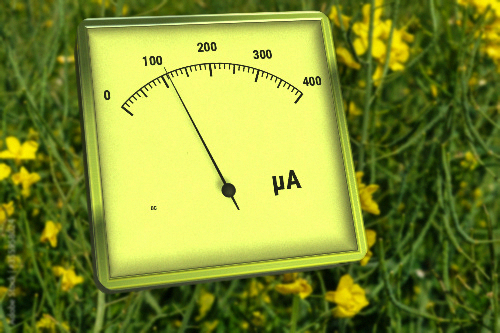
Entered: 110 µA
